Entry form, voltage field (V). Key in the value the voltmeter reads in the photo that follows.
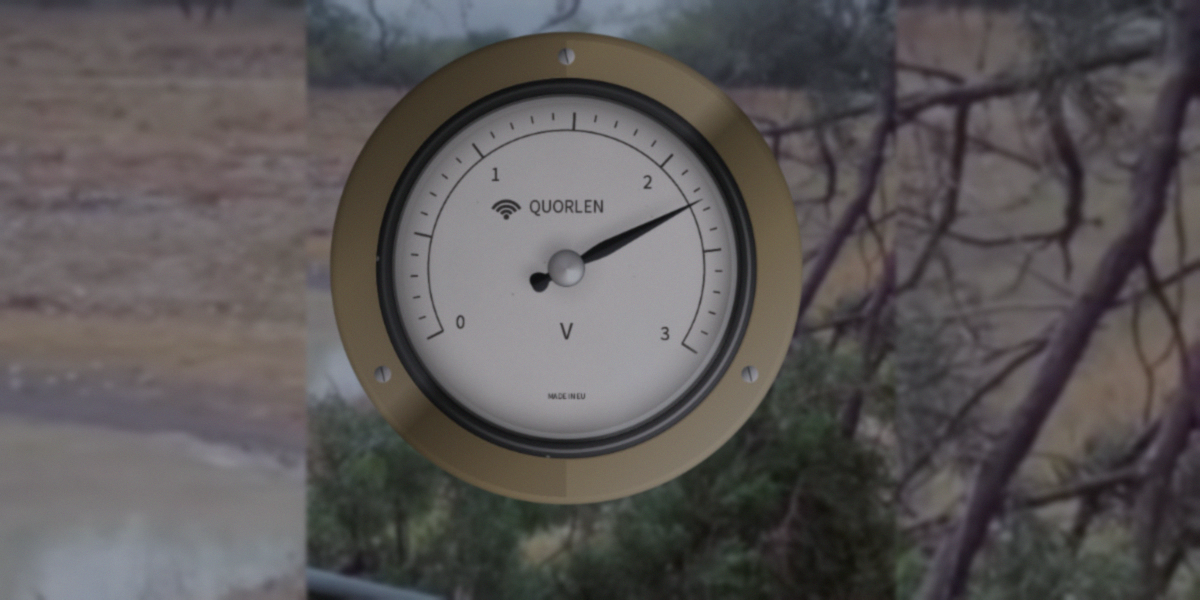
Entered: 2.25 V
